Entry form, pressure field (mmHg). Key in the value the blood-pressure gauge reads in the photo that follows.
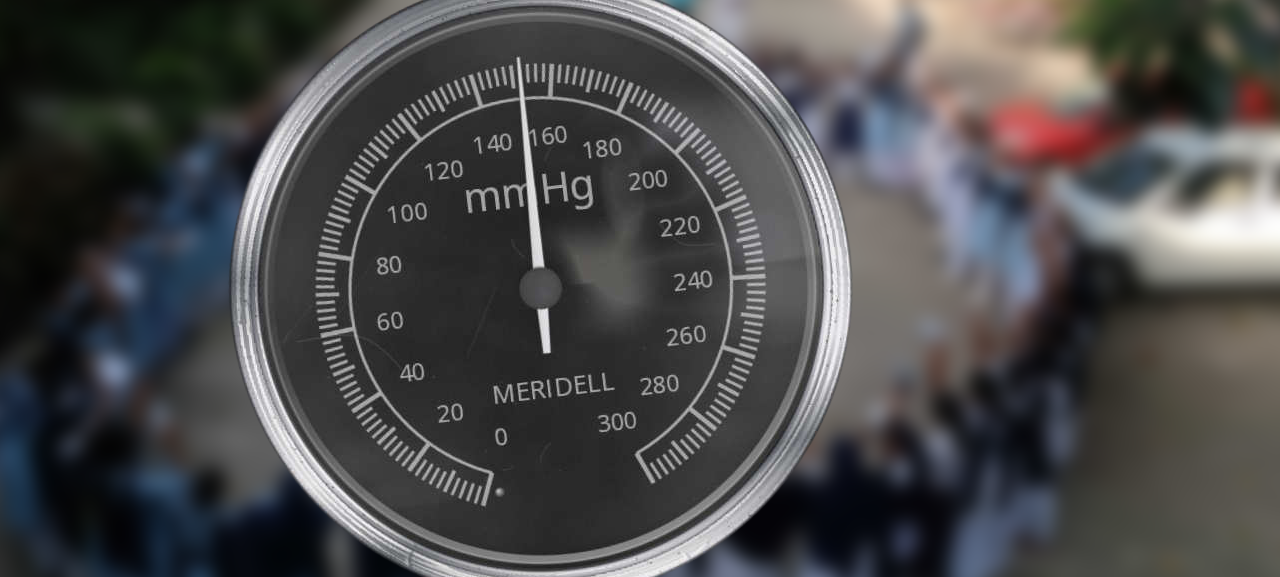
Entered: 152 mmHg
